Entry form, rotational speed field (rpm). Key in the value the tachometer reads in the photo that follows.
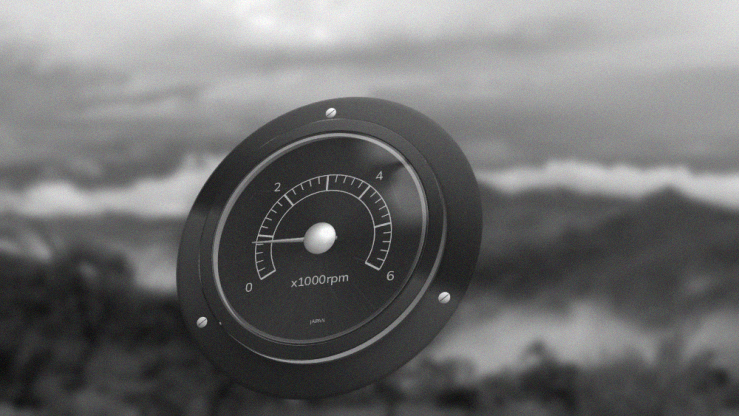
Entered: 800 rpm
